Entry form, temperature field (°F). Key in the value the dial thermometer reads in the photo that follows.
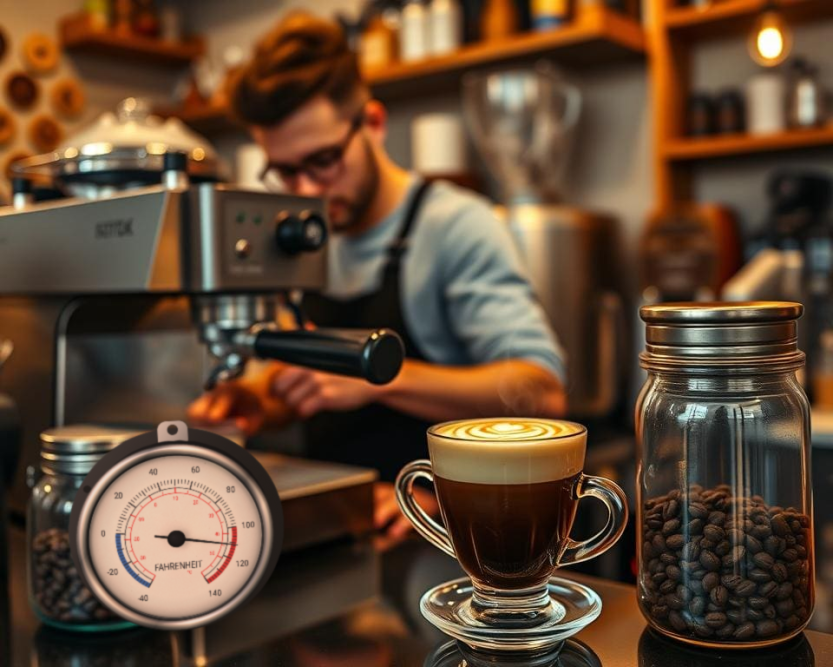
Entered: 110 °F
